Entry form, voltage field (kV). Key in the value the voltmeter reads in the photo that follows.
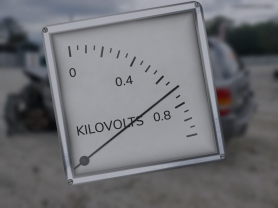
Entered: 0.7 kV
